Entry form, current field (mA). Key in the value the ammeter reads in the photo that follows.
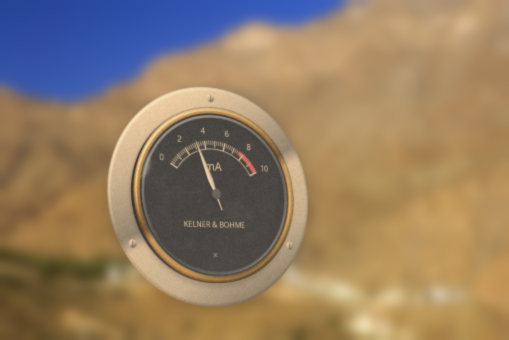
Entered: 3 mA
